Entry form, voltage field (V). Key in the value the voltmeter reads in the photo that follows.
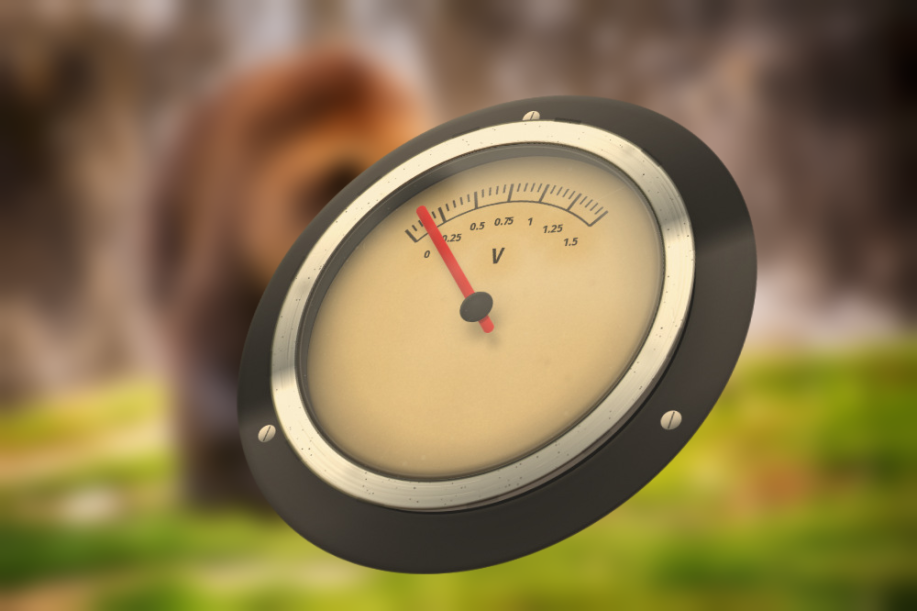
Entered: 0.15 V
